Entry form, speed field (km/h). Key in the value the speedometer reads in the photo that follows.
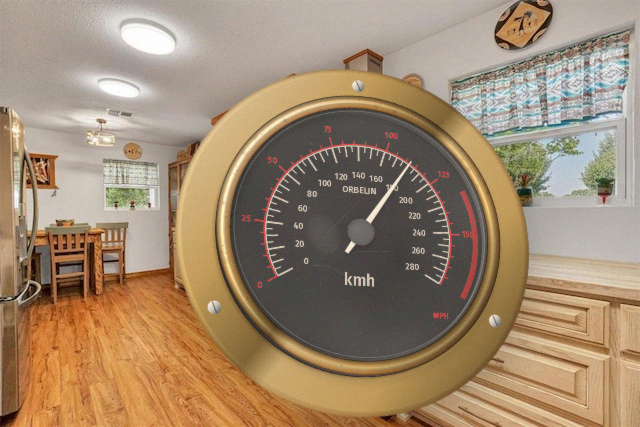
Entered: 180 km/h
